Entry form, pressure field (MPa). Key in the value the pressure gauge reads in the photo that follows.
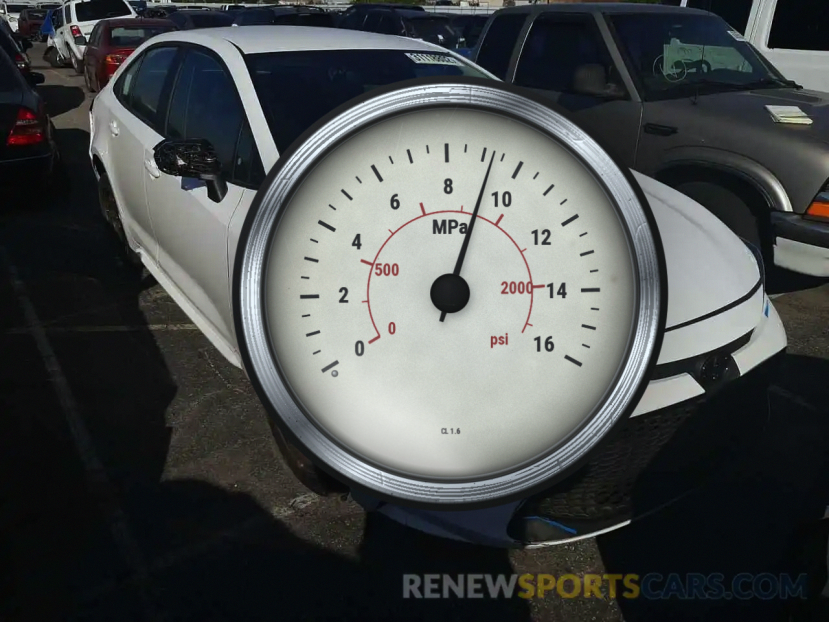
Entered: 9.25 MPa
